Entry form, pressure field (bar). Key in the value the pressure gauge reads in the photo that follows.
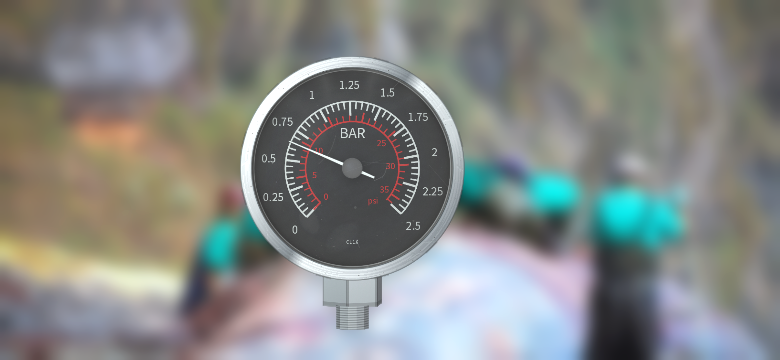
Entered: 0.65 bar
